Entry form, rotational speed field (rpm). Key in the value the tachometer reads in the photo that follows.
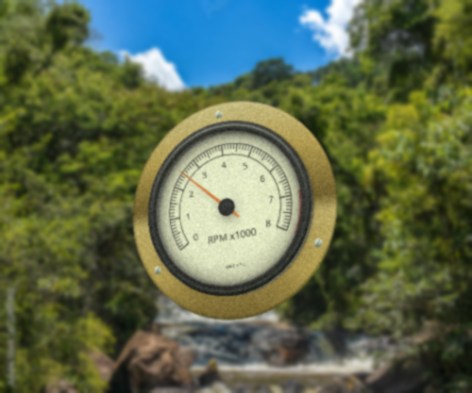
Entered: 2500 rpm
